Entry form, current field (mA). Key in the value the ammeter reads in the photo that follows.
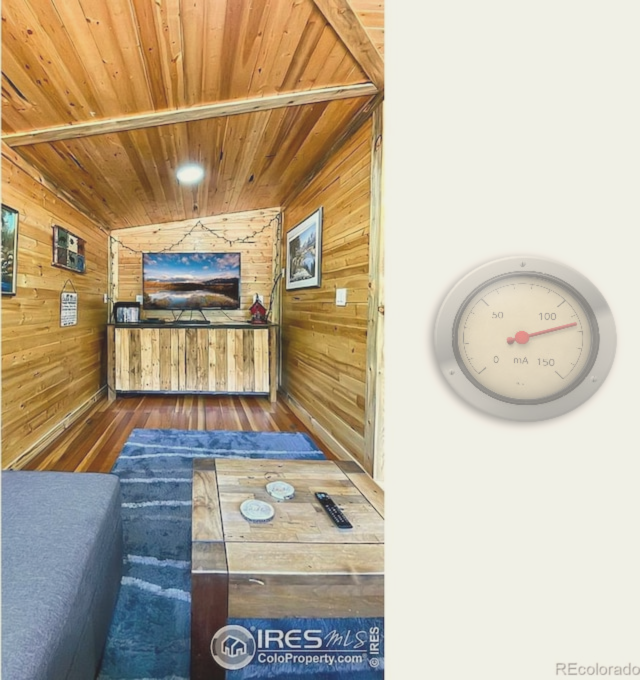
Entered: 115 mA
